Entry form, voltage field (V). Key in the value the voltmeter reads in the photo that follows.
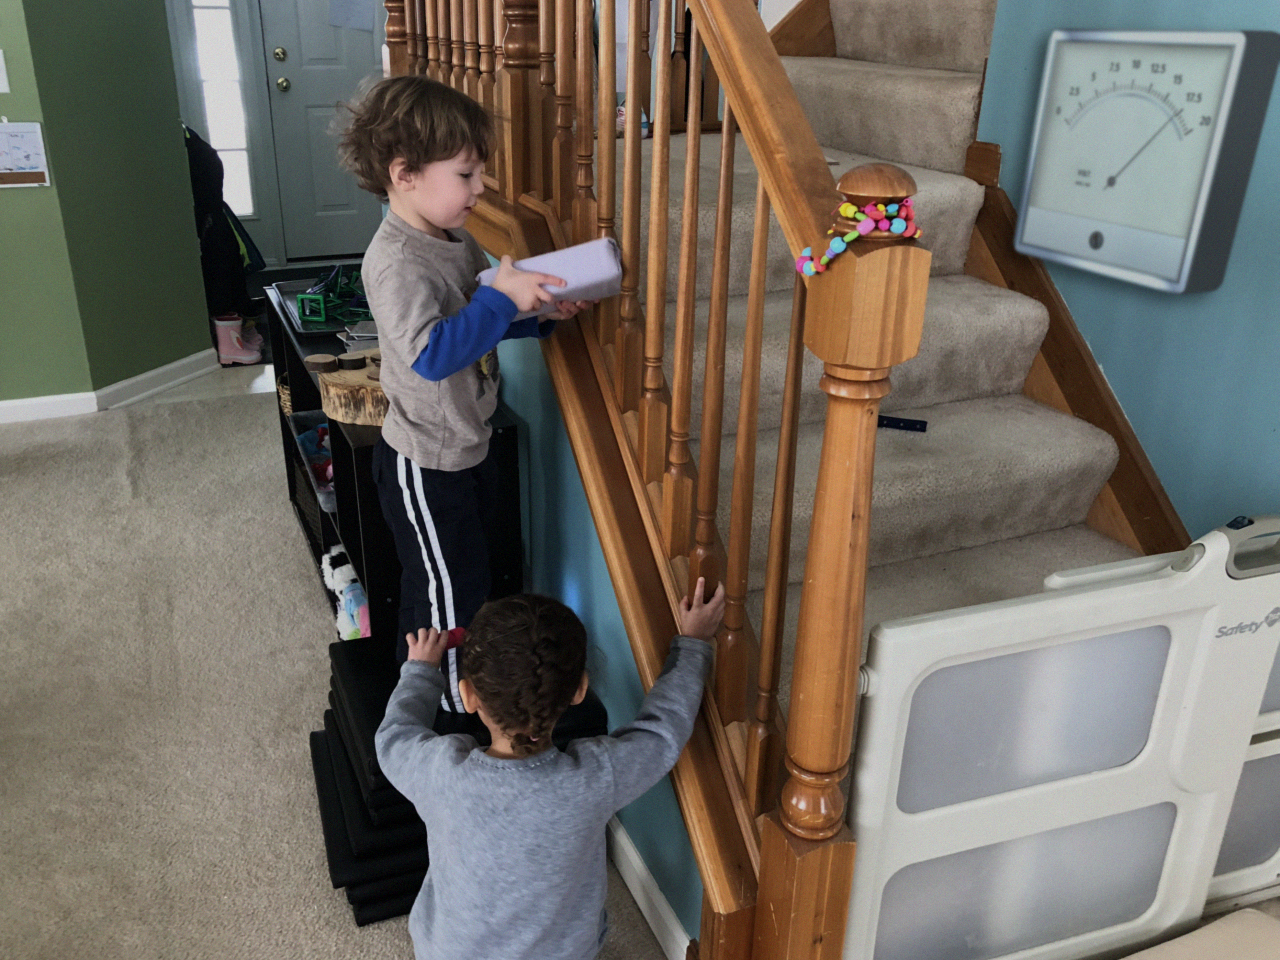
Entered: 17.5 V
